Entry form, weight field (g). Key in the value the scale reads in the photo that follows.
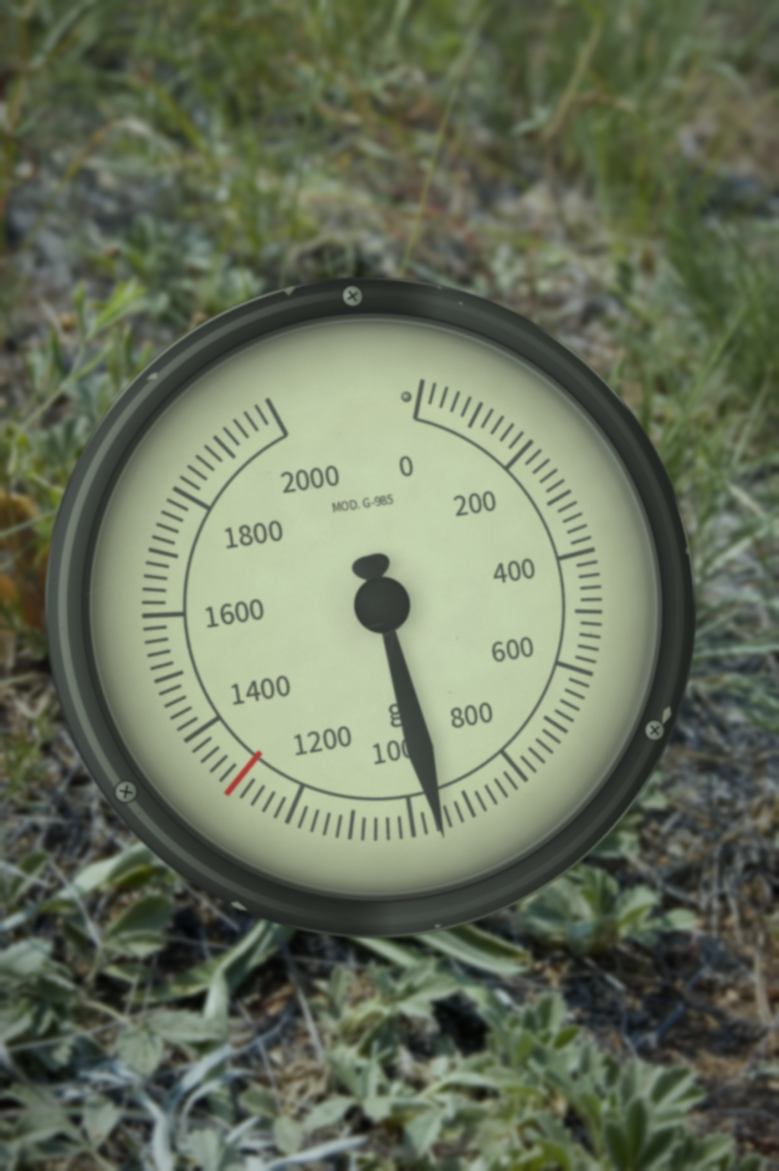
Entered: 960 g
